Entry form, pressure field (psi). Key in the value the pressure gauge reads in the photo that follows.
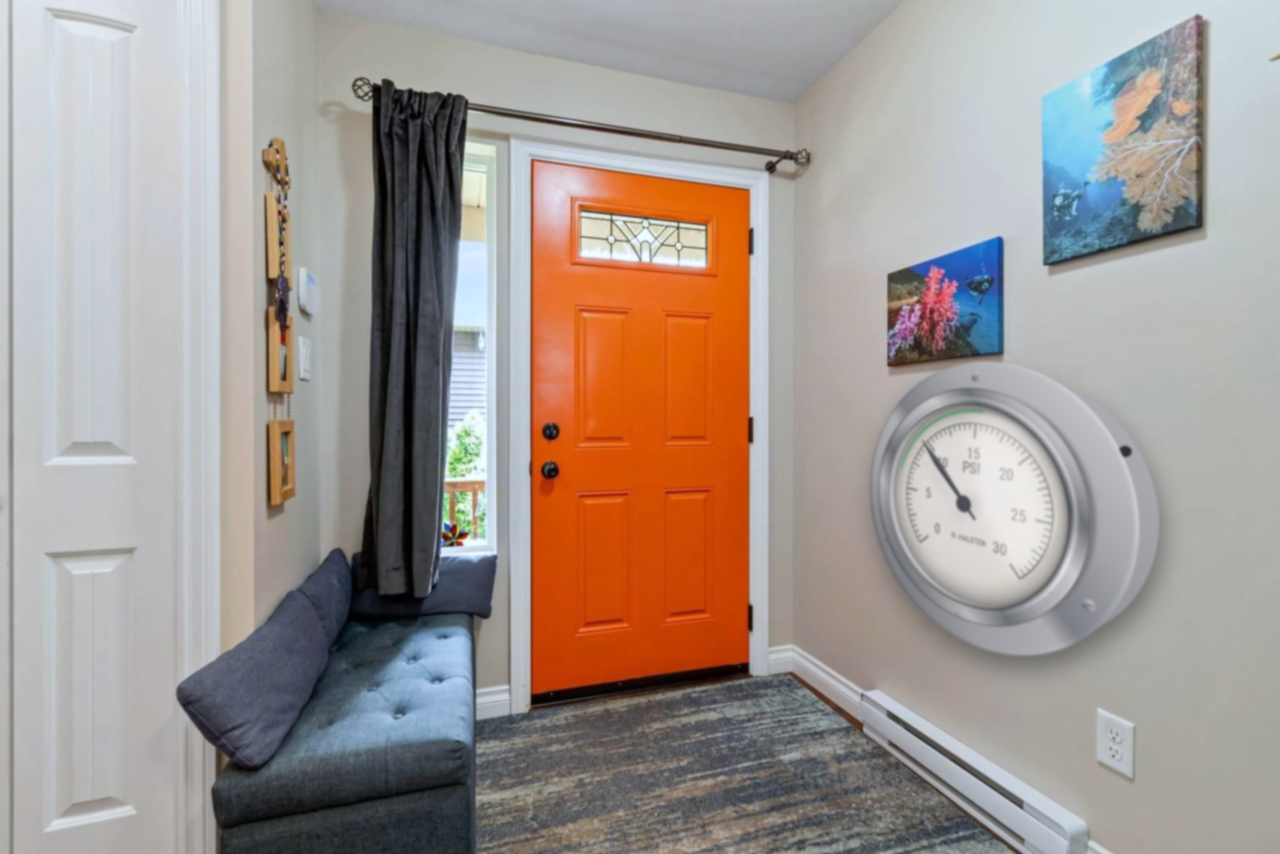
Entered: 10 psi
